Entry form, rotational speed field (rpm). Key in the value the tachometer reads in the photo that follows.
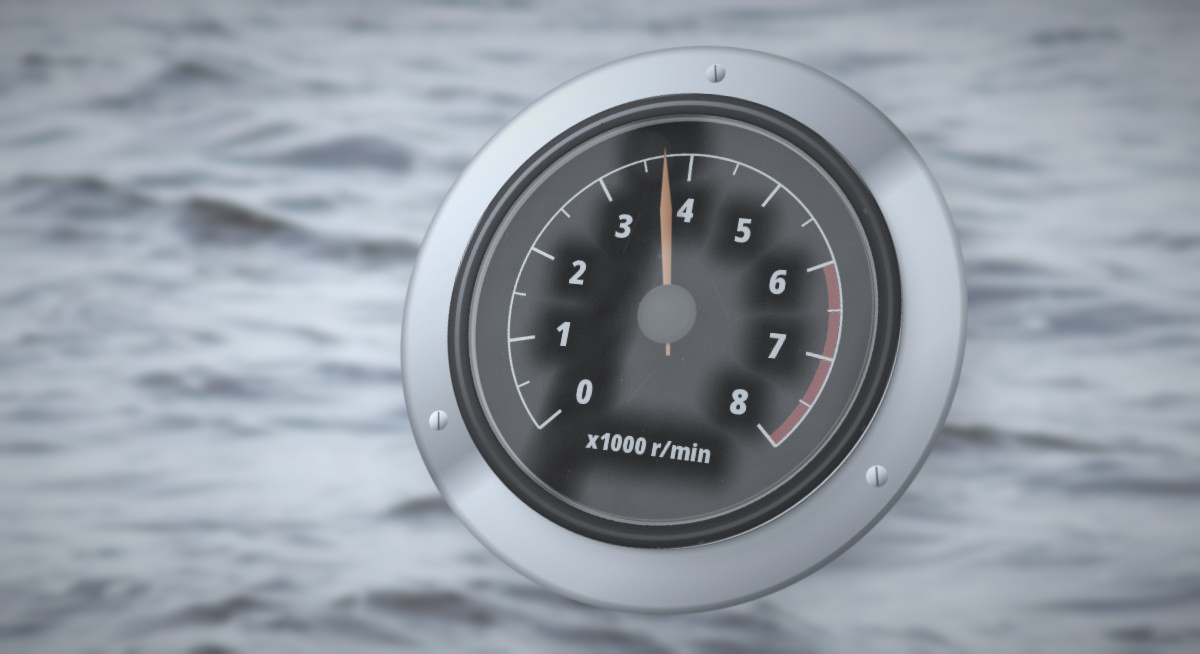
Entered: 3750 rpm
